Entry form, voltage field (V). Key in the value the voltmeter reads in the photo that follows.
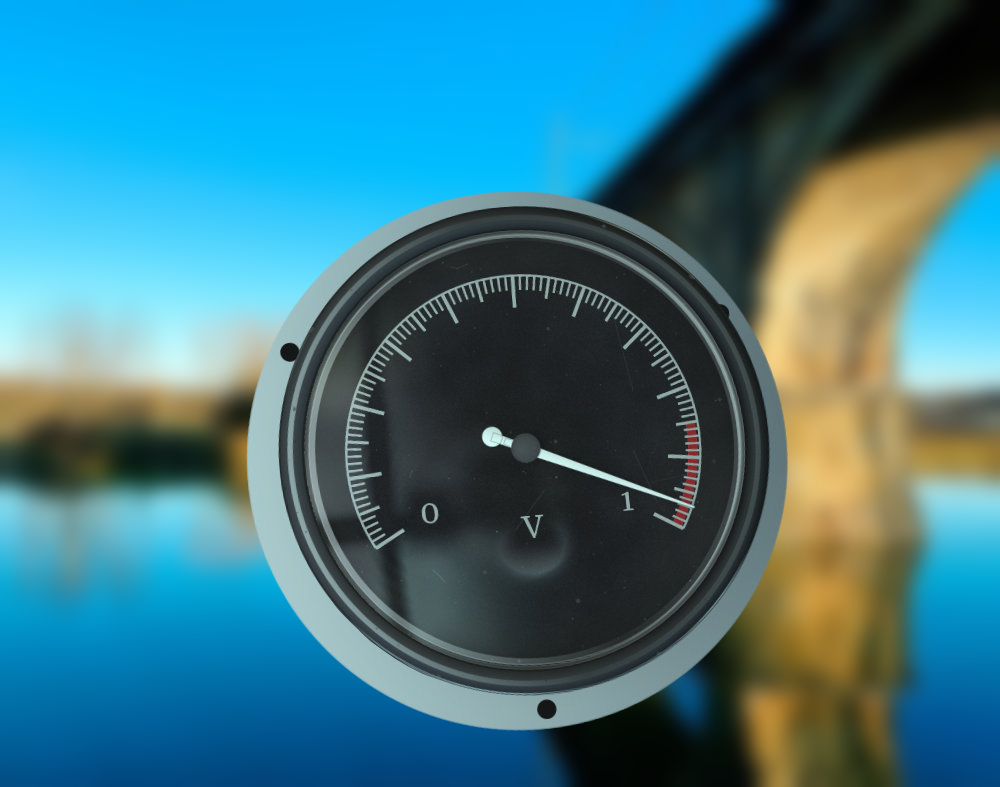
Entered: 0.97 V
